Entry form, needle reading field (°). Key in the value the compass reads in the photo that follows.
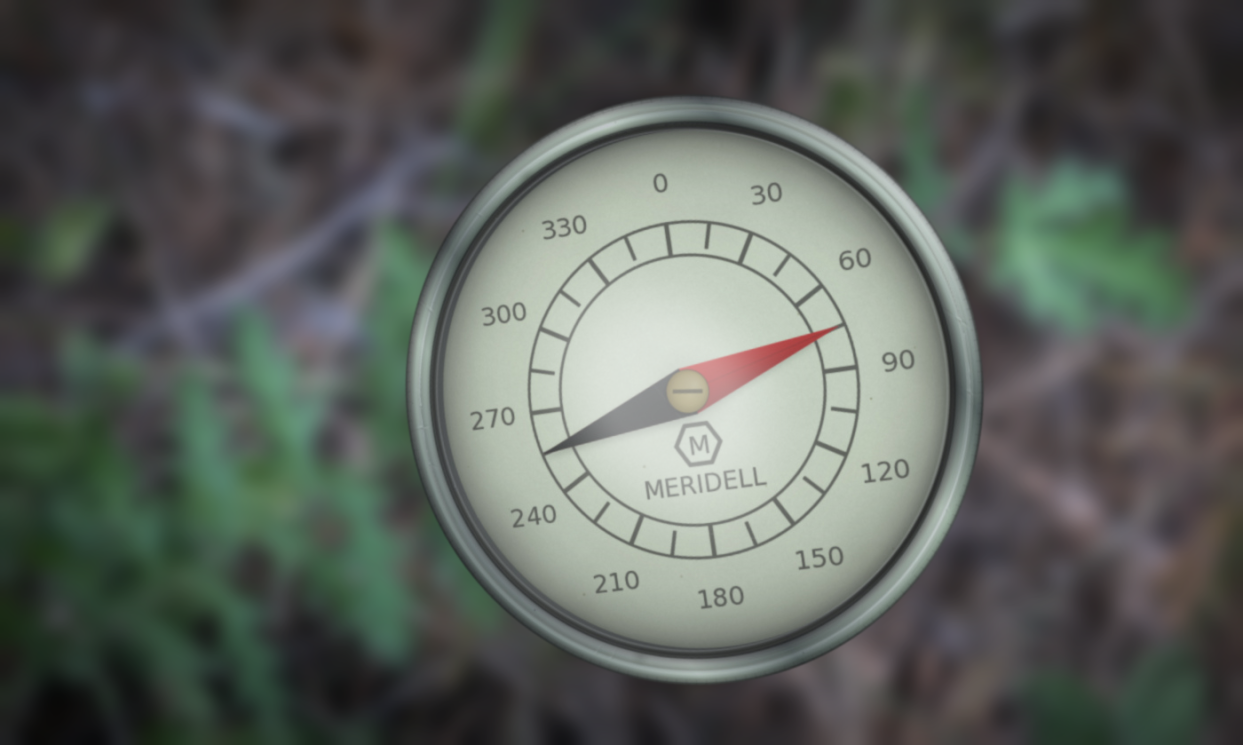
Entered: 75 °
